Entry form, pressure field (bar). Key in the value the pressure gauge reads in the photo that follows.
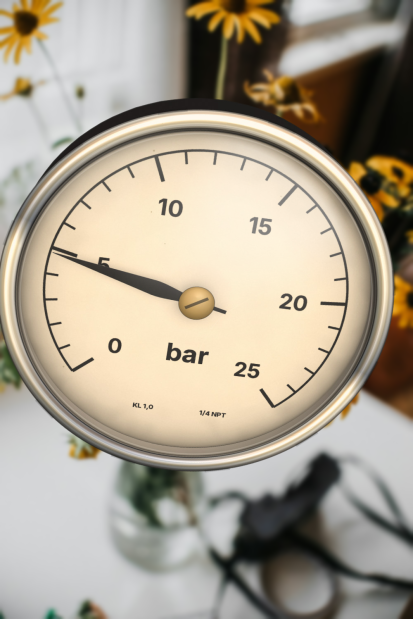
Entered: 5 bar
